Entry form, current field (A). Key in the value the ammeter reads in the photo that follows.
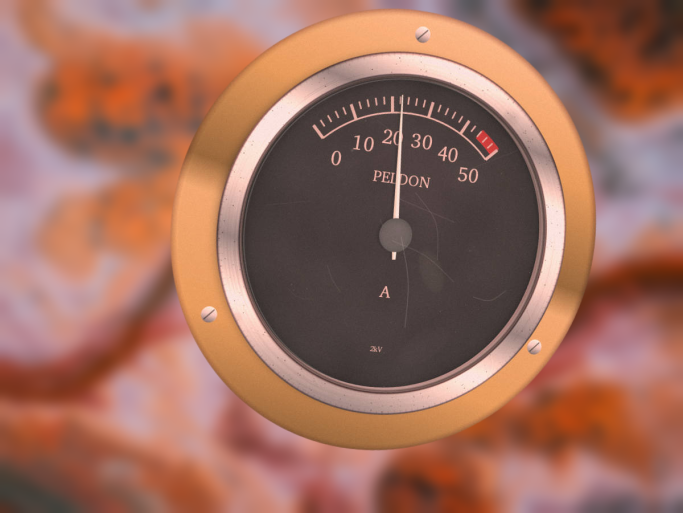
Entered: 22 A
